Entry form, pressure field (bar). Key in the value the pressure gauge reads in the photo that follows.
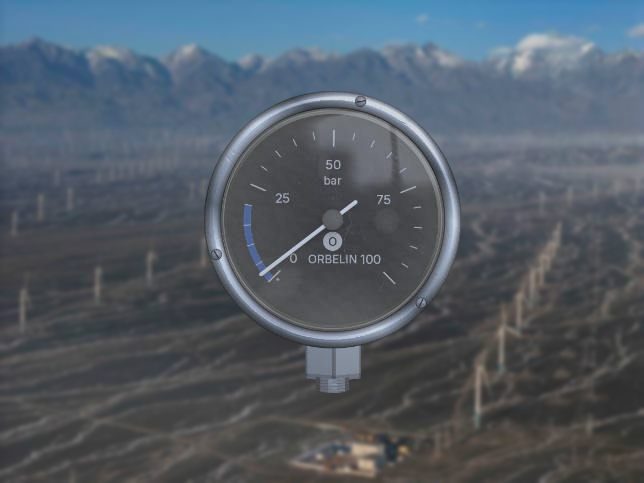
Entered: 2.5 bar
